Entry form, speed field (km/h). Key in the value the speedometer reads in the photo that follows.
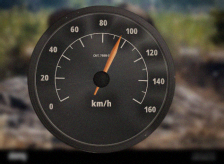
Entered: 95 km/h
